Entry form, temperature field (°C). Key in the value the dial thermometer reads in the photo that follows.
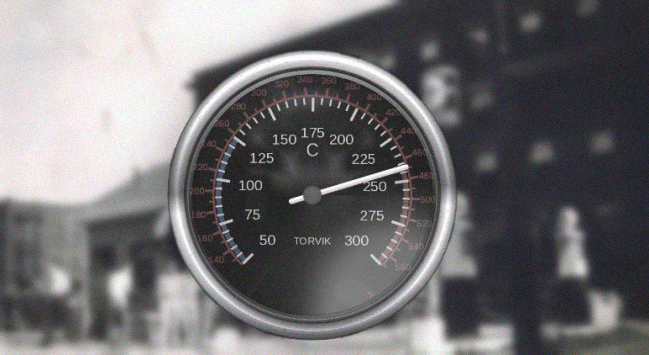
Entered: 242.5 °C
